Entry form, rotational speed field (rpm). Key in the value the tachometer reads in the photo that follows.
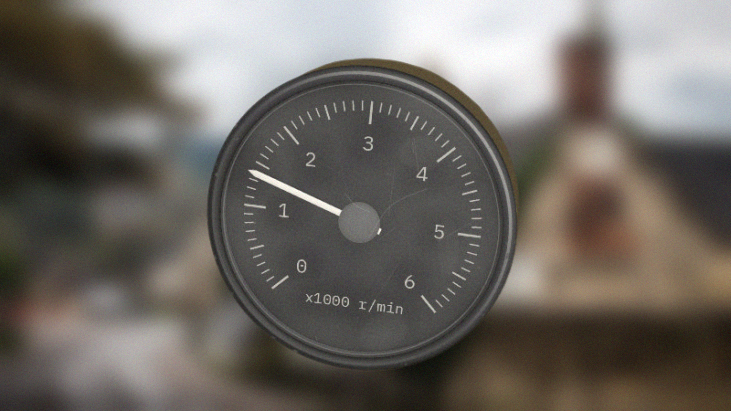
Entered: 1400 rpm
